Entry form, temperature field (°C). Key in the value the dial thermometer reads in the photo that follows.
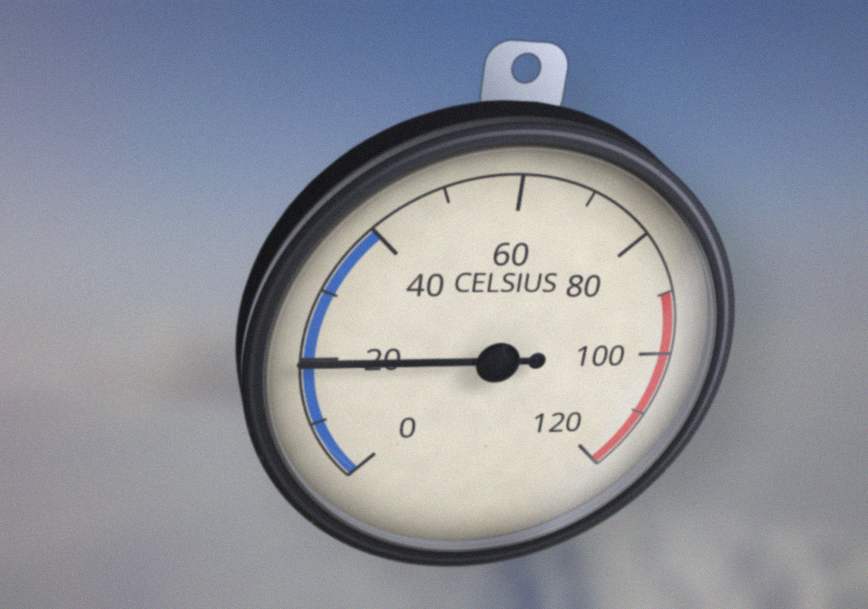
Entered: 20 °C
